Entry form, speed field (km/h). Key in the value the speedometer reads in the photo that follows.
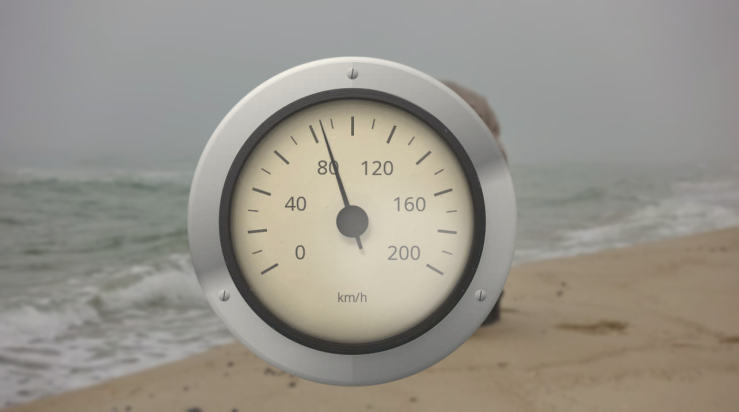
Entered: 85 km/h
